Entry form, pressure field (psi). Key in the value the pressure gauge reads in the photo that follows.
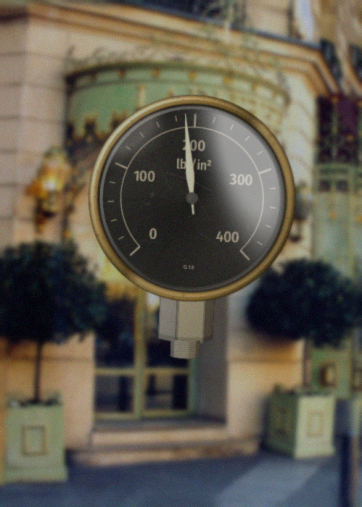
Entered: 190 psi
